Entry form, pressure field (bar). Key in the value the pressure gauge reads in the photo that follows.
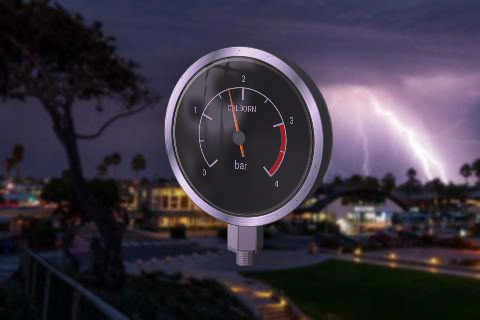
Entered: 1.75 bar
